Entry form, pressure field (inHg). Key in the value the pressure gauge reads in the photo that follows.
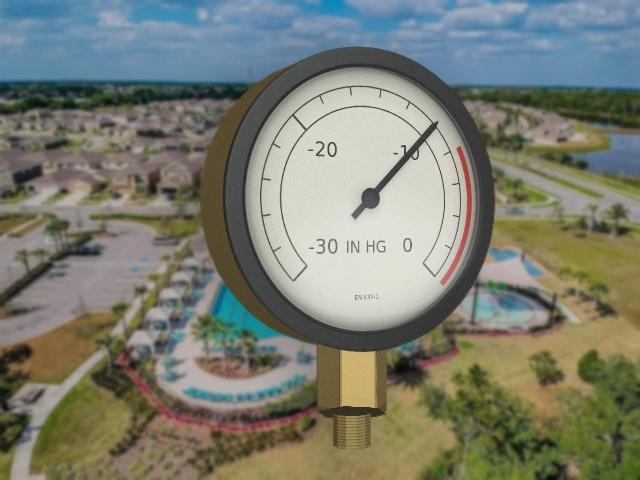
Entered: -10 inHg
